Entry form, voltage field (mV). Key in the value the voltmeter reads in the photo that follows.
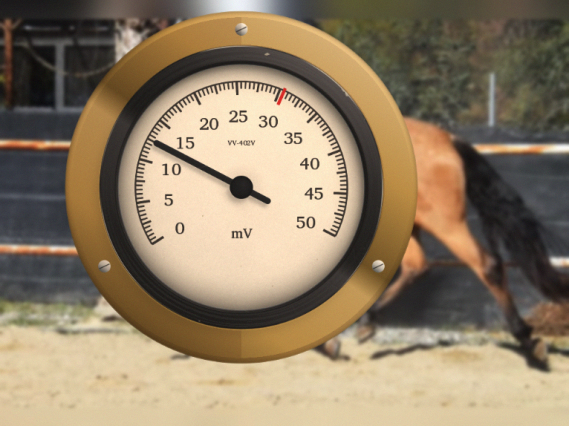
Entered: 12.5 mV
